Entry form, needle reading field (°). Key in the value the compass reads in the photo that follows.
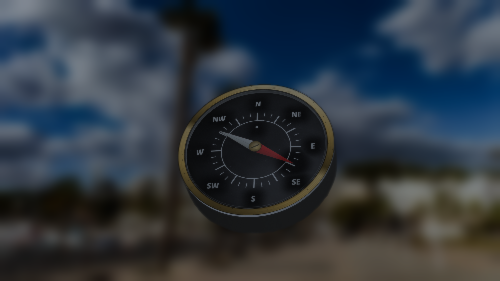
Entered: 120 °
